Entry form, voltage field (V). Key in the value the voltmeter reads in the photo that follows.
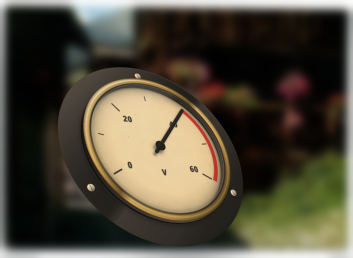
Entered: 40 V
